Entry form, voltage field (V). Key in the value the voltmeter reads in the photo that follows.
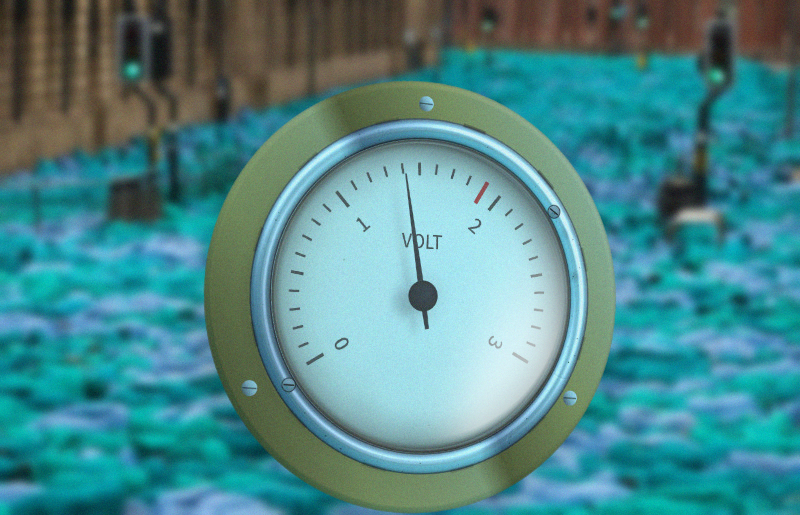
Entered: 1.4 V
